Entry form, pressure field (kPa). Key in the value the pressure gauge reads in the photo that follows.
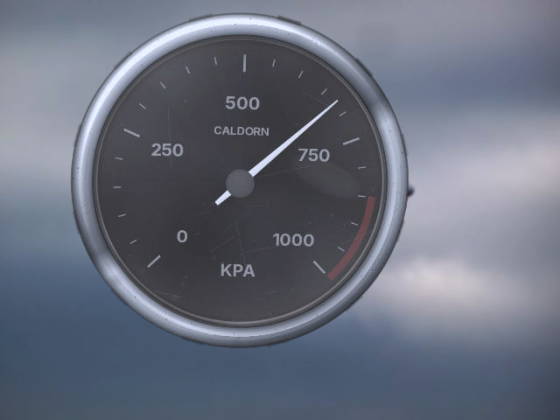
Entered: 675 kPa
